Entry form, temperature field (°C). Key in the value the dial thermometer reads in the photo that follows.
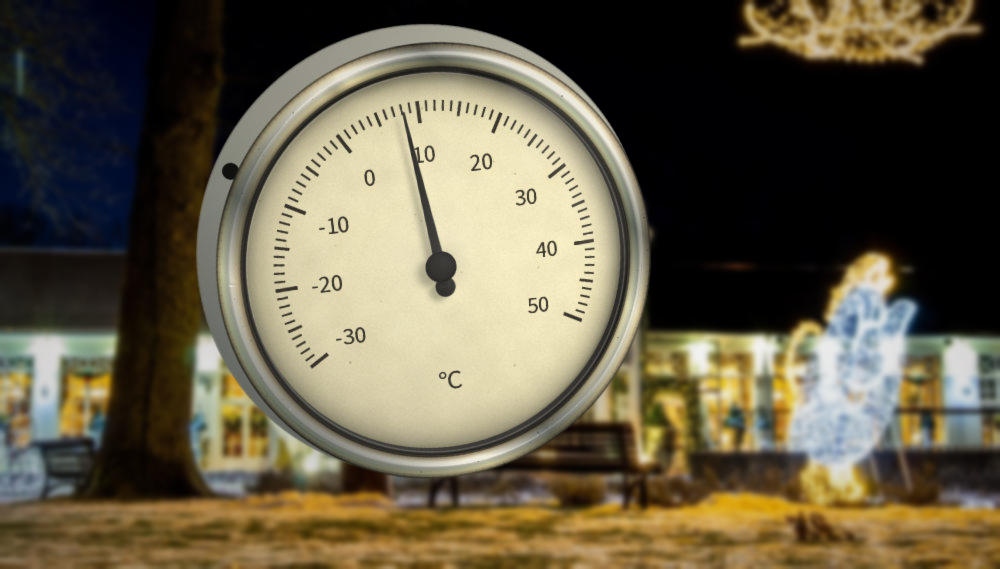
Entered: 8 °C
